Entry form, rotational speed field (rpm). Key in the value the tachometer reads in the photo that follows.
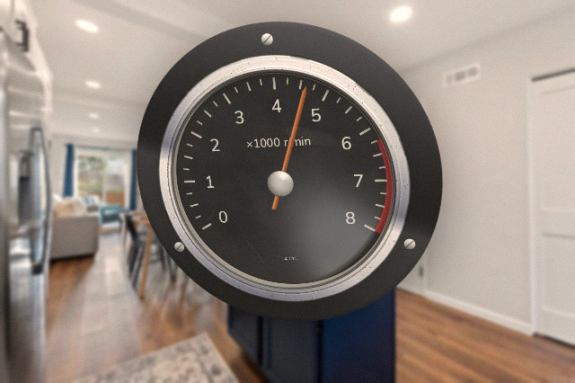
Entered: 4625 rpm
